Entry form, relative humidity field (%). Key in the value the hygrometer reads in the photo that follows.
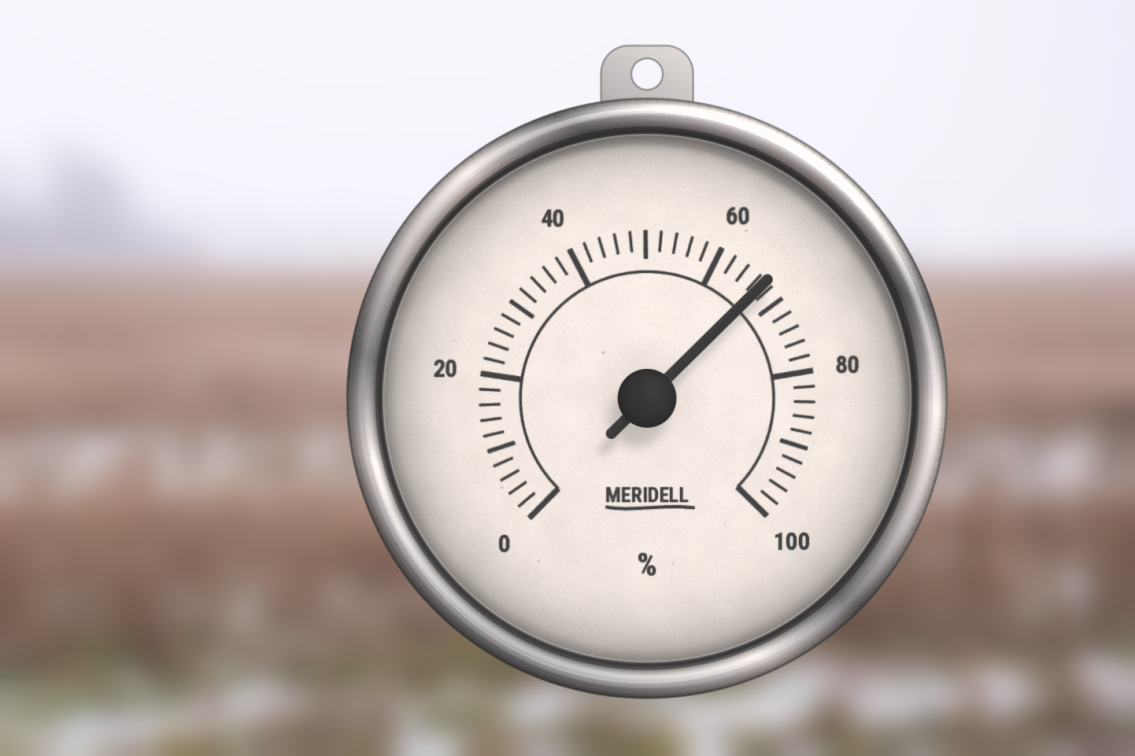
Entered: 67 %
